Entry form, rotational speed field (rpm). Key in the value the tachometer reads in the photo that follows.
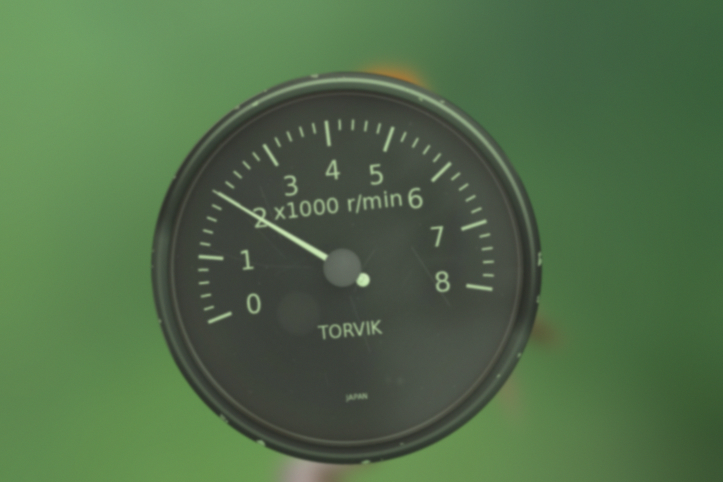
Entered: 2000 rpm
